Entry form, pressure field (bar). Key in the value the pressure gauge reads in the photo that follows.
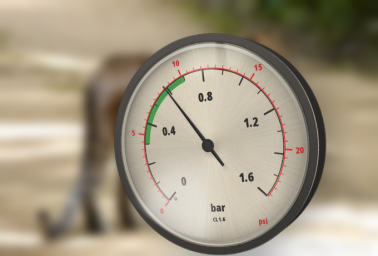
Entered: 0.6 bar
